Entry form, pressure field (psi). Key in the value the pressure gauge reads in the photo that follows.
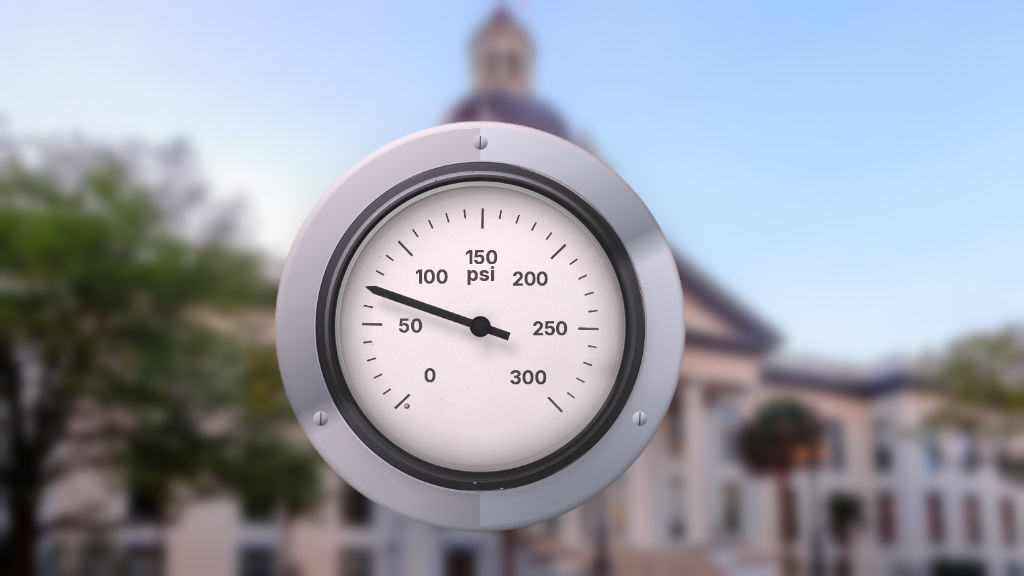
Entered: 70 psi
